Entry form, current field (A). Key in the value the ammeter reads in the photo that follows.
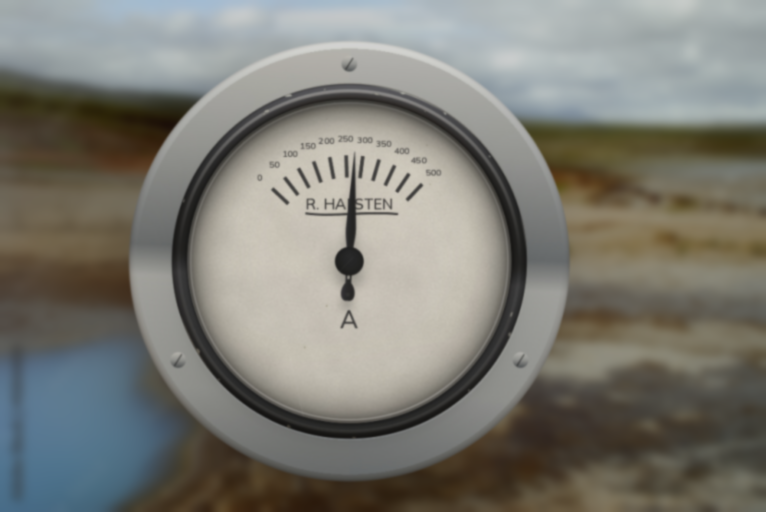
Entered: 275 A
